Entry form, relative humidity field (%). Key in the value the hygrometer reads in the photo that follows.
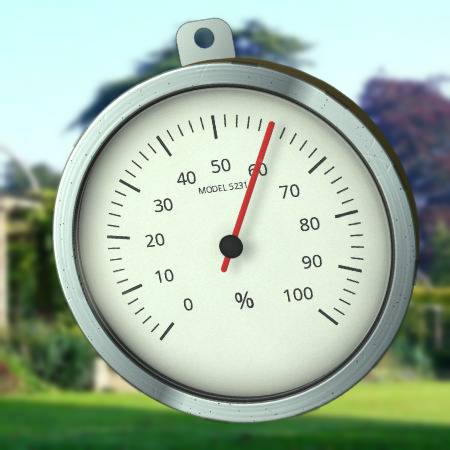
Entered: 60 %
